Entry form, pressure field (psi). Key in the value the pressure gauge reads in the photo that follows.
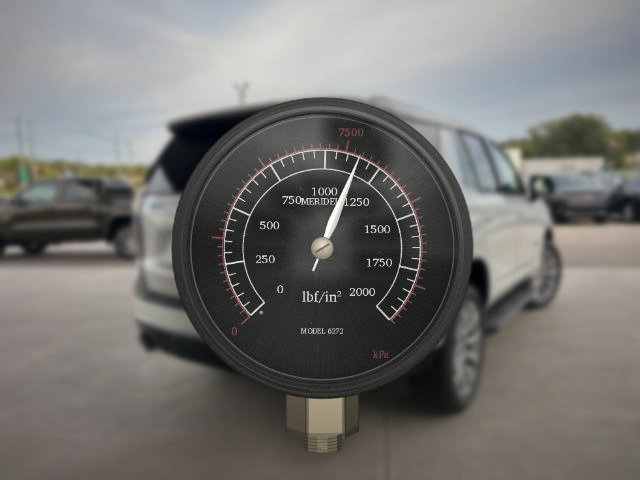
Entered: 1150 psi
